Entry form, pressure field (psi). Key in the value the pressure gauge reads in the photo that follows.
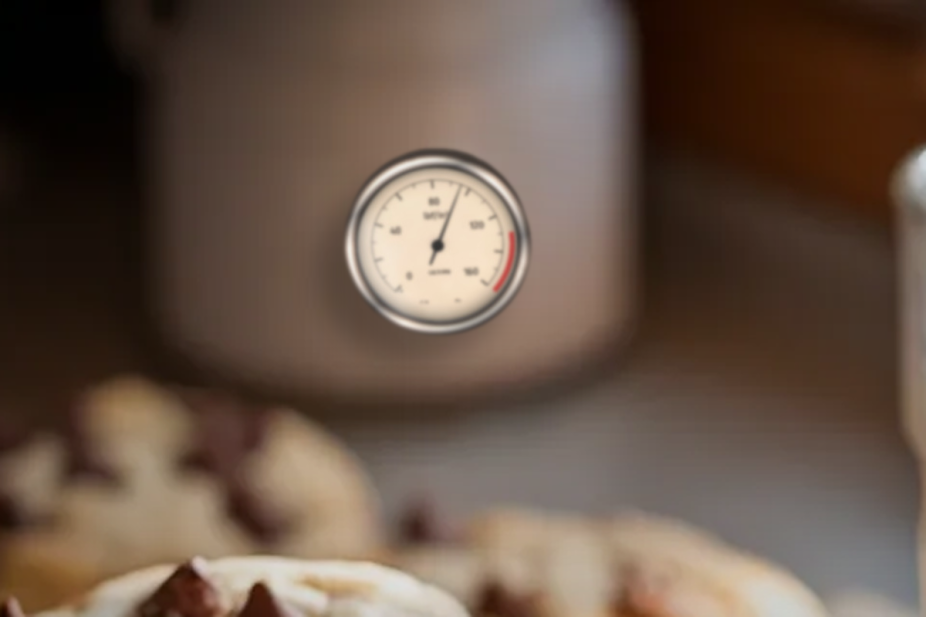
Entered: 95 psi
